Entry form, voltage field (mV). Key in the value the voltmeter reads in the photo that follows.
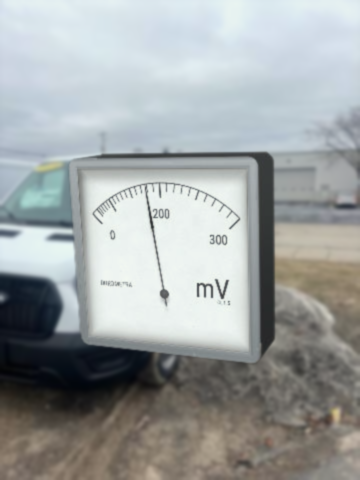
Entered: 180 mV
